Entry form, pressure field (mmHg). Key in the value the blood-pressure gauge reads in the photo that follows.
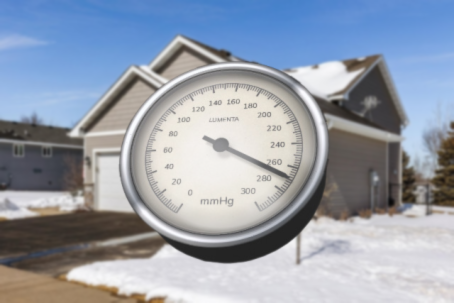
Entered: 270 mmHg
